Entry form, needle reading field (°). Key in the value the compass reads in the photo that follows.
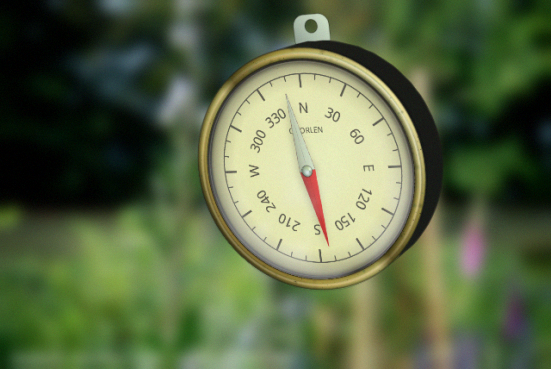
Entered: 170 °
